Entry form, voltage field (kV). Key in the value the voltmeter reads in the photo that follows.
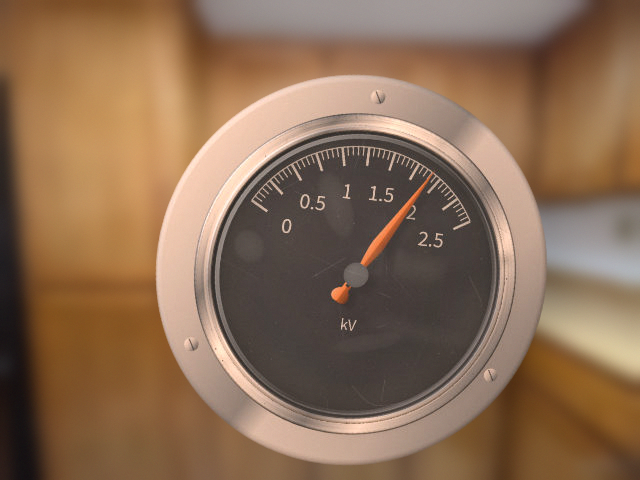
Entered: 1.9 kV
